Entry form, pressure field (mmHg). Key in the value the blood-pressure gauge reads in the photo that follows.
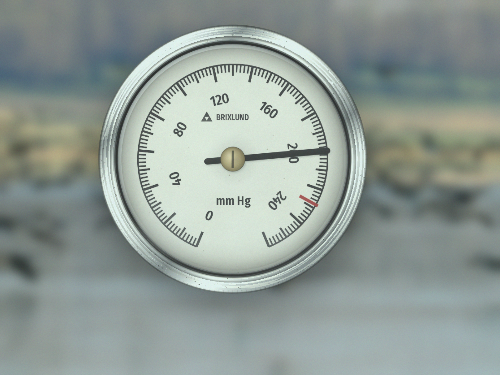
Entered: 200 mmHg
